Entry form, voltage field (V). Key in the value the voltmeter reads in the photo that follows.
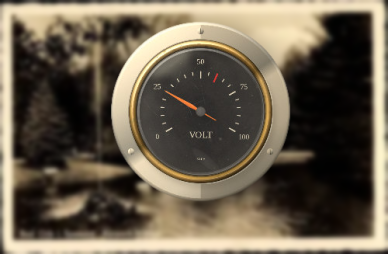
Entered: 25 V
